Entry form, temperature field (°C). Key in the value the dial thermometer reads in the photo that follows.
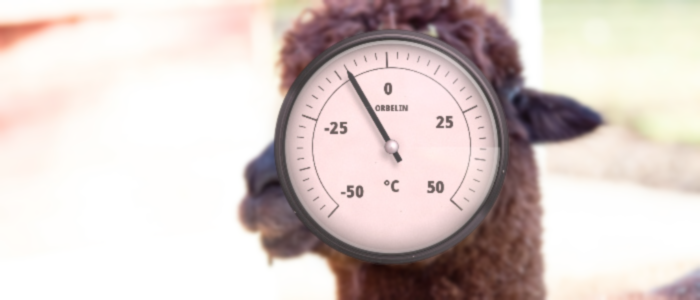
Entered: -10 °C
